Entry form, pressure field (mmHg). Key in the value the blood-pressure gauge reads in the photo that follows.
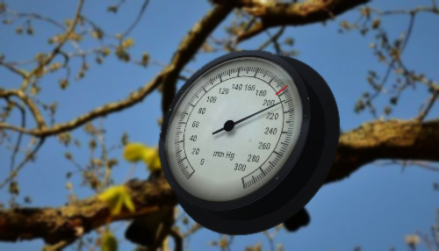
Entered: 210 mmHg
